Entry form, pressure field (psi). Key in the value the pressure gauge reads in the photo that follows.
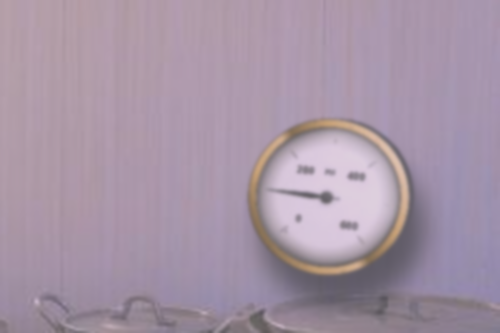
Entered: 100 psi
